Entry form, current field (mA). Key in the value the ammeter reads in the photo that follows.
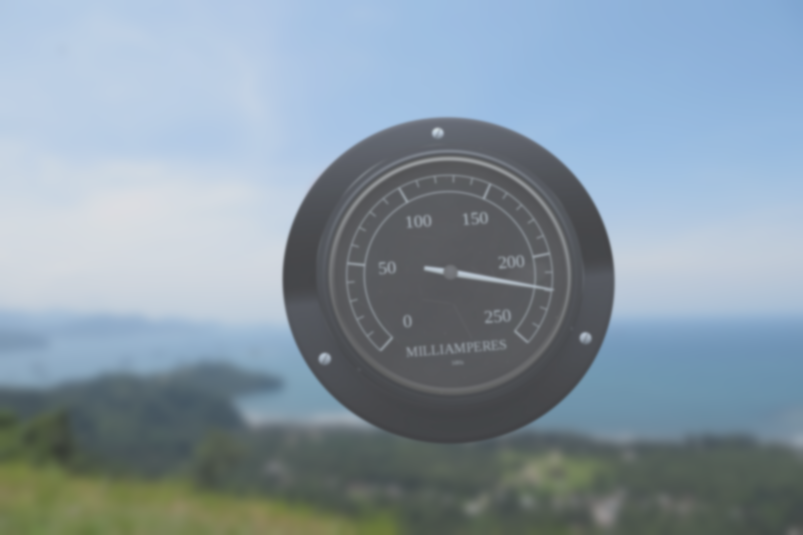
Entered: 220 mA
